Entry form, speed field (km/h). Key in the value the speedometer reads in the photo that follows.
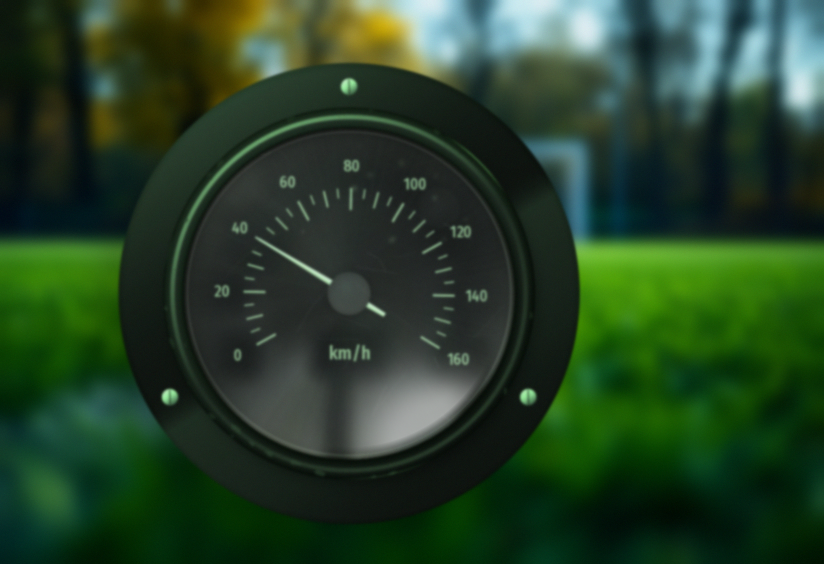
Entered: 40 km/h
